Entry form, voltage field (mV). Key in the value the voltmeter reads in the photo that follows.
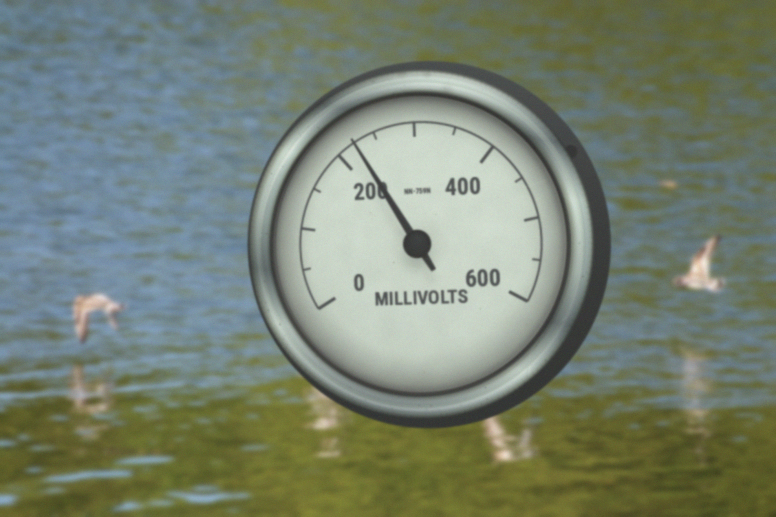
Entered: 225 mV
